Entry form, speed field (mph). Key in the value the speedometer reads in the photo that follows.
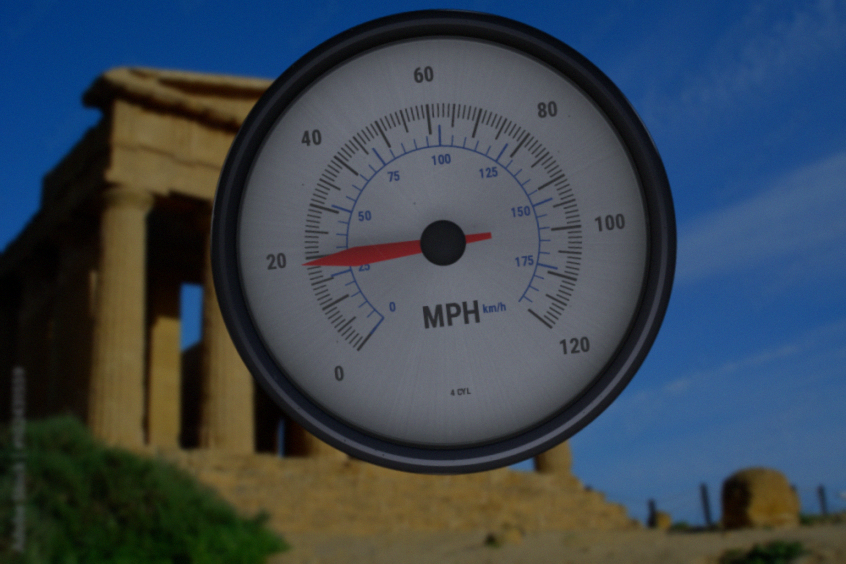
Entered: 19 mph
